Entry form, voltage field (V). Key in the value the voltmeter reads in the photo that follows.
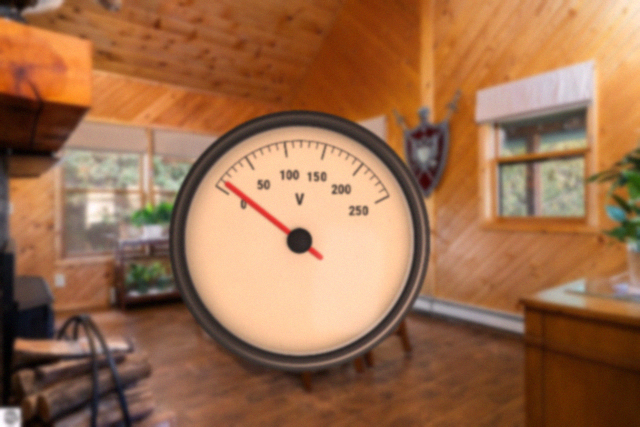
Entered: 10 V
